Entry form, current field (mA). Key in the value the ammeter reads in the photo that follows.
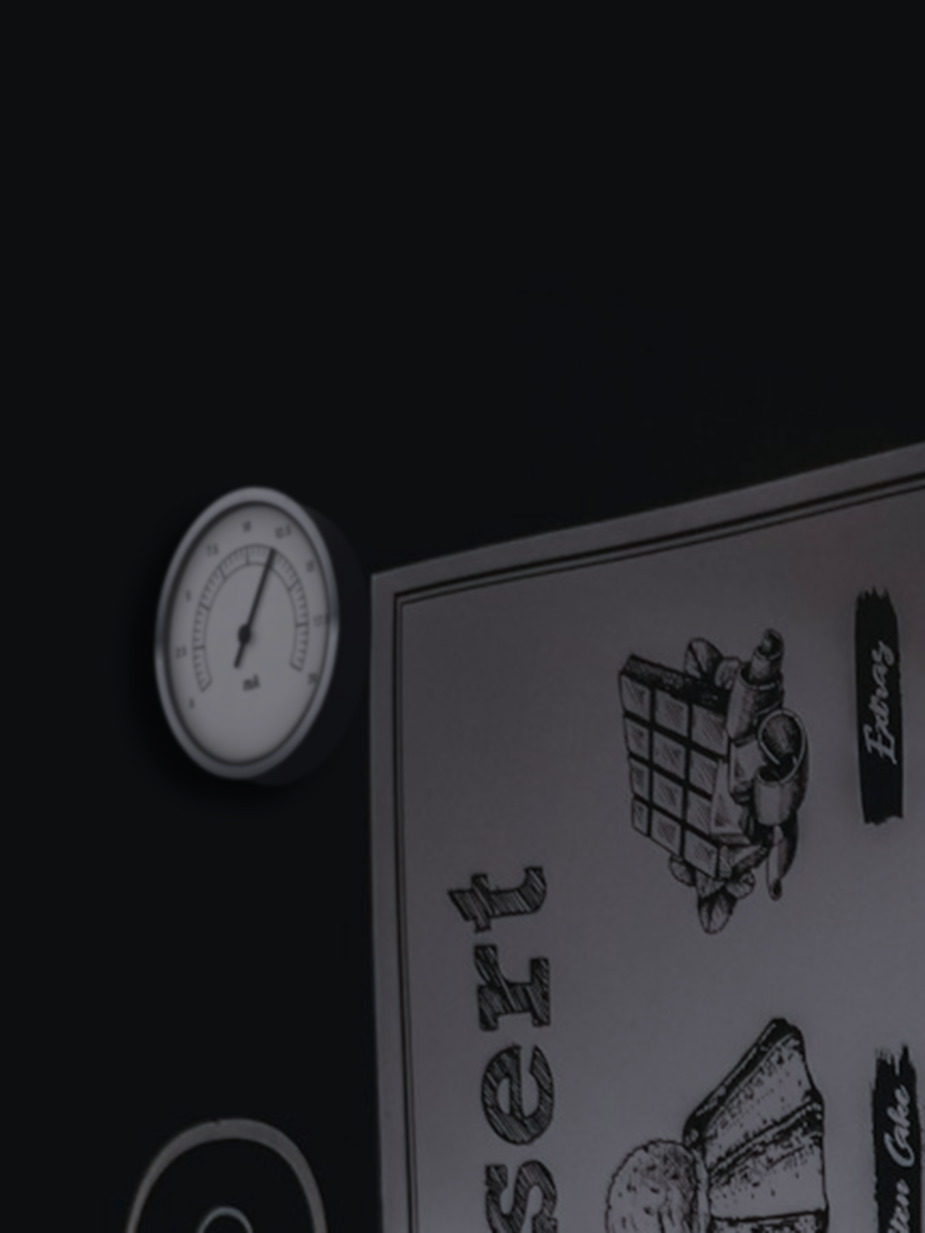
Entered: 12.5 mA
